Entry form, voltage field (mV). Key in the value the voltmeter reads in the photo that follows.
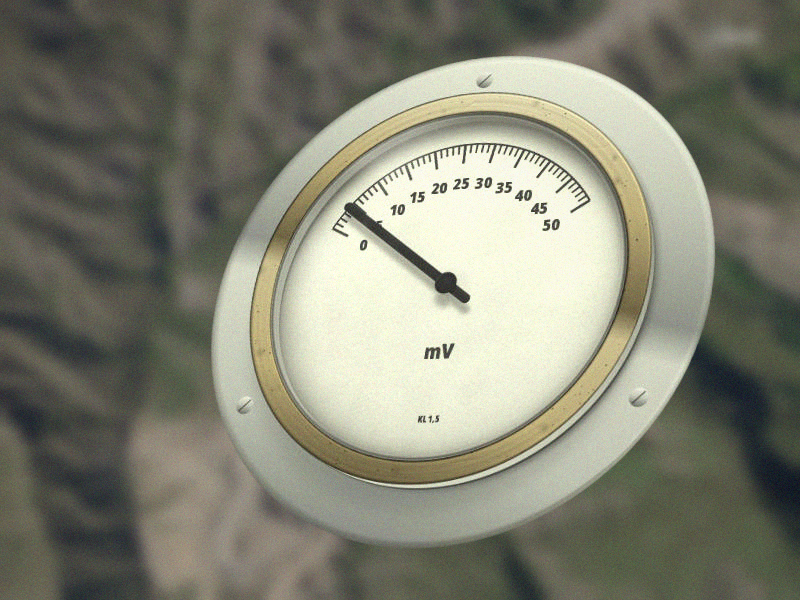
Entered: 4 mV
